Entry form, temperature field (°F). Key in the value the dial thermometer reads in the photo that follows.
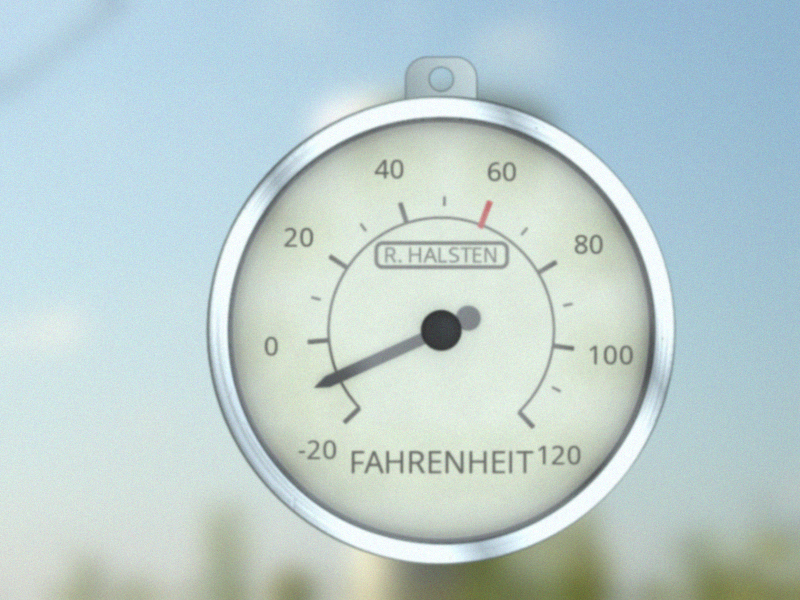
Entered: -10 °F
